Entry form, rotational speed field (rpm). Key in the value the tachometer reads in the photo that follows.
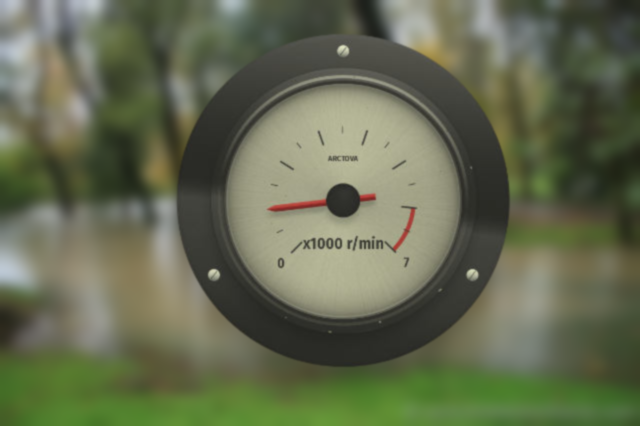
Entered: 1000 rpm
